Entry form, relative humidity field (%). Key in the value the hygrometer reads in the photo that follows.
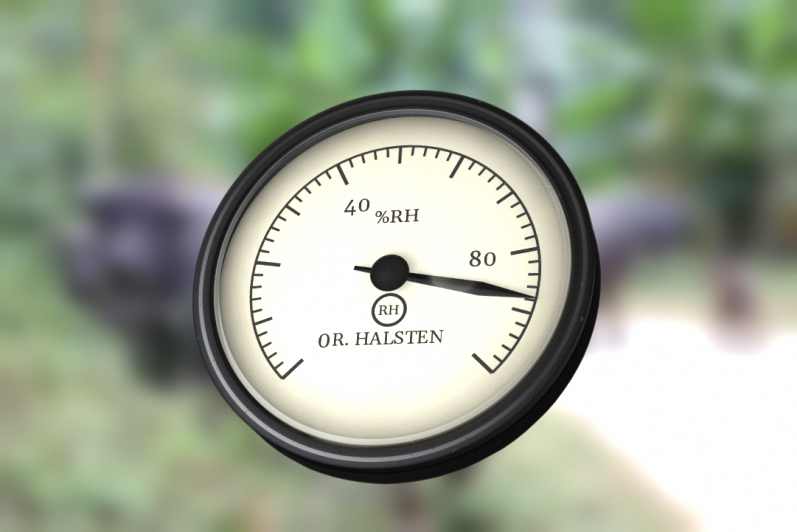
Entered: 88 %
